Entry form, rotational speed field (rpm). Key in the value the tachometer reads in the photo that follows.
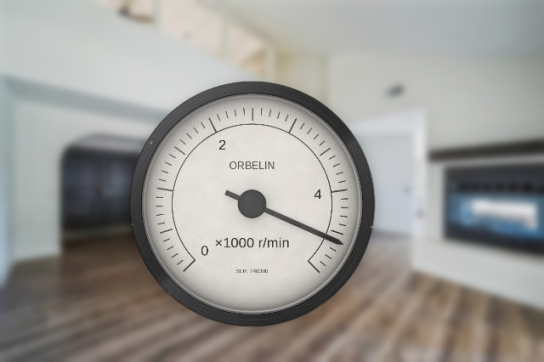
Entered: 4600 rpm
